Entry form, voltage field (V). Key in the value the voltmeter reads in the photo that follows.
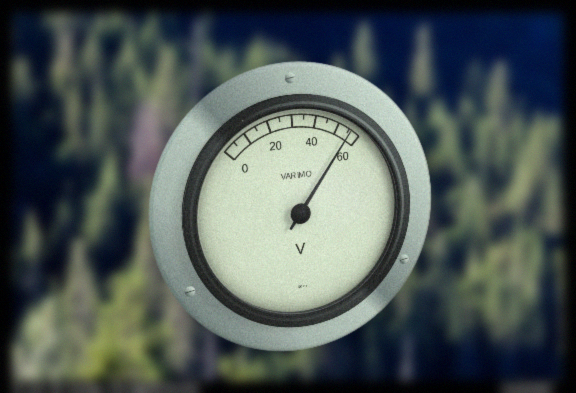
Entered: 55 V
